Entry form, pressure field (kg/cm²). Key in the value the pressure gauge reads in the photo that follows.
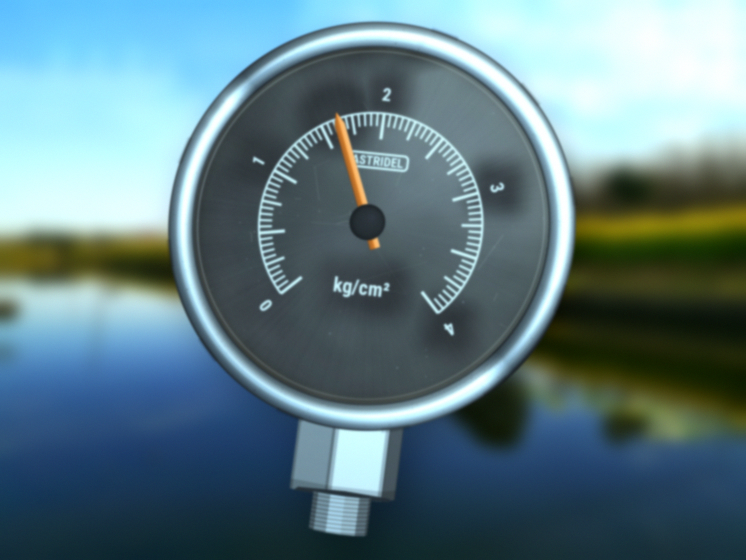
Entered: 1.65 kg/cm²
